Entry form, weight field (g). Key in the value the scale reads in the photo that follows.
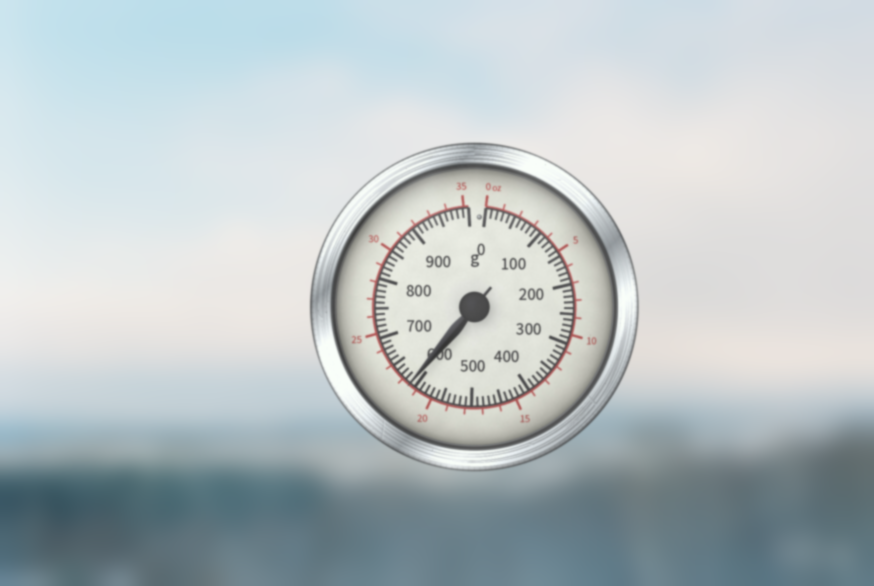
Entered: 610 g
